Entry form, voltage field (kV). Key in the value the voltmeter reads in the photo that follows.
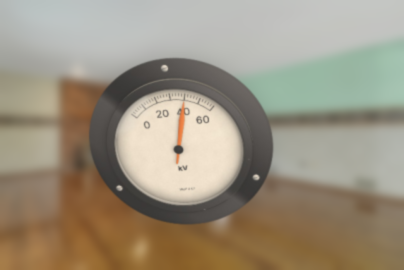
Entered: 40 kV
